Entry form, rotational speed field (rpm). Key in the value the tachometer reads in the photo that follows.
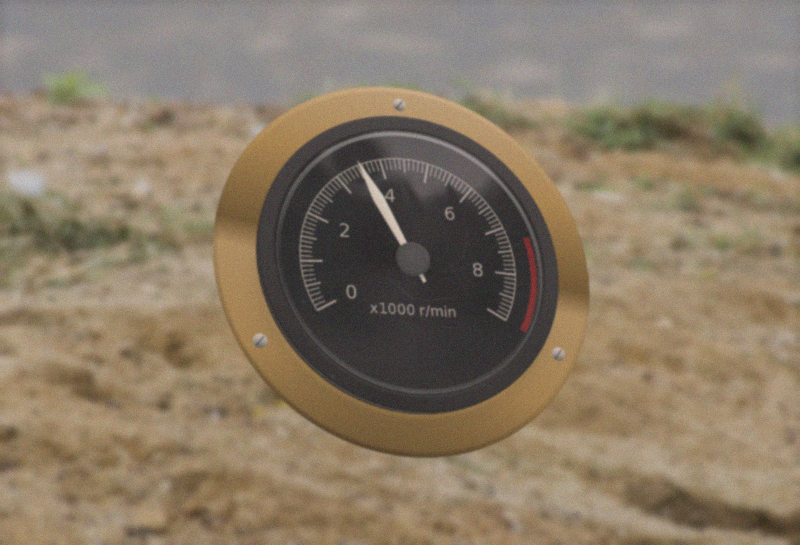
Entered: 3500 rpm
